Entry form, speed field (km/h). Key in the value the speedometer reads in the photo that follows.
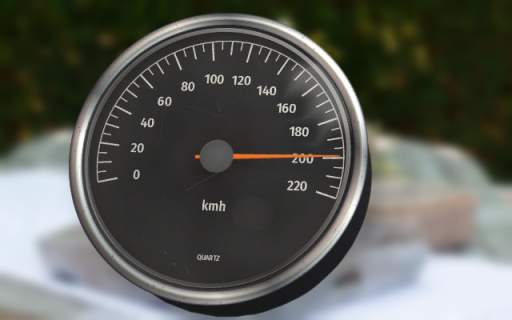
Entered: 200 km/h
